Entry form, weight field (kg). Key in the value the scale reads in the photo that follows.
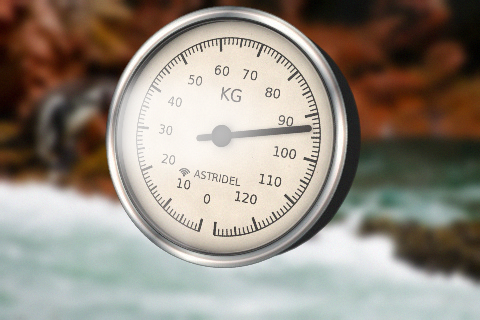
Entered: 93 kg
